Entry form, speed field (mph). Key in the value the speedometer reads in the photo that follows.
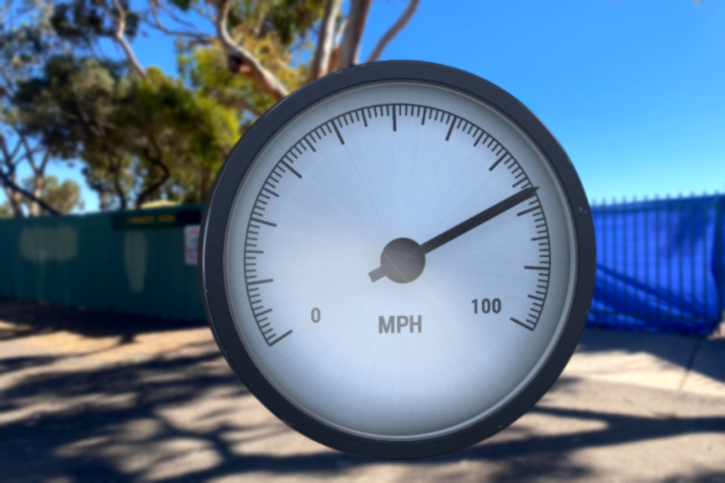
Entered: 77 mph
